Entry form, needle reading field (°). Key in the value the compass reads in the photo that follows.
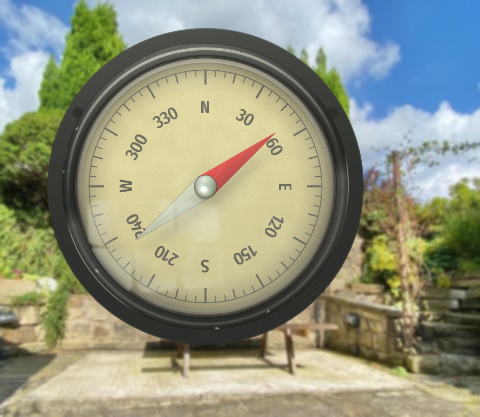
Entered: 52.5 °
